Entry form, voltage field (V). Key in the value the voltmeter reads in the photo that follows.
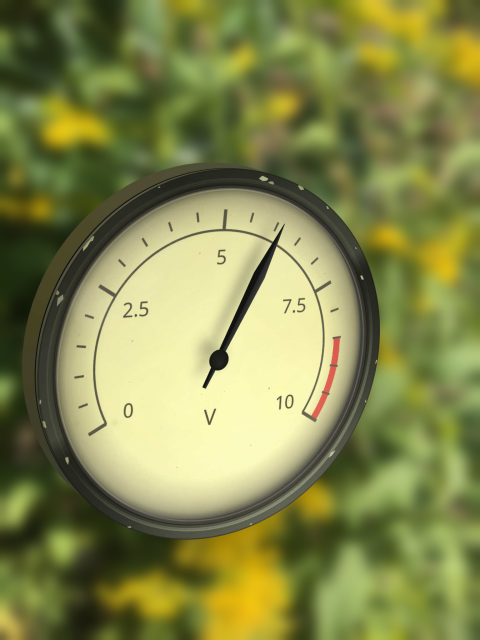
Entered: 6 V
